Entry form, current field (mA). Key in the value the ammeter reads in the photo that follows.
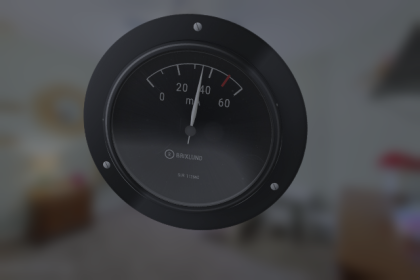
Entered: 35 mA
